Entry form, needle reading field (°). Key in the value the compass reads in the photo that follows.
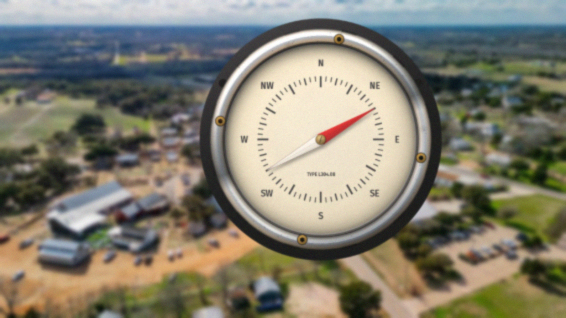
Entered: 60 °
